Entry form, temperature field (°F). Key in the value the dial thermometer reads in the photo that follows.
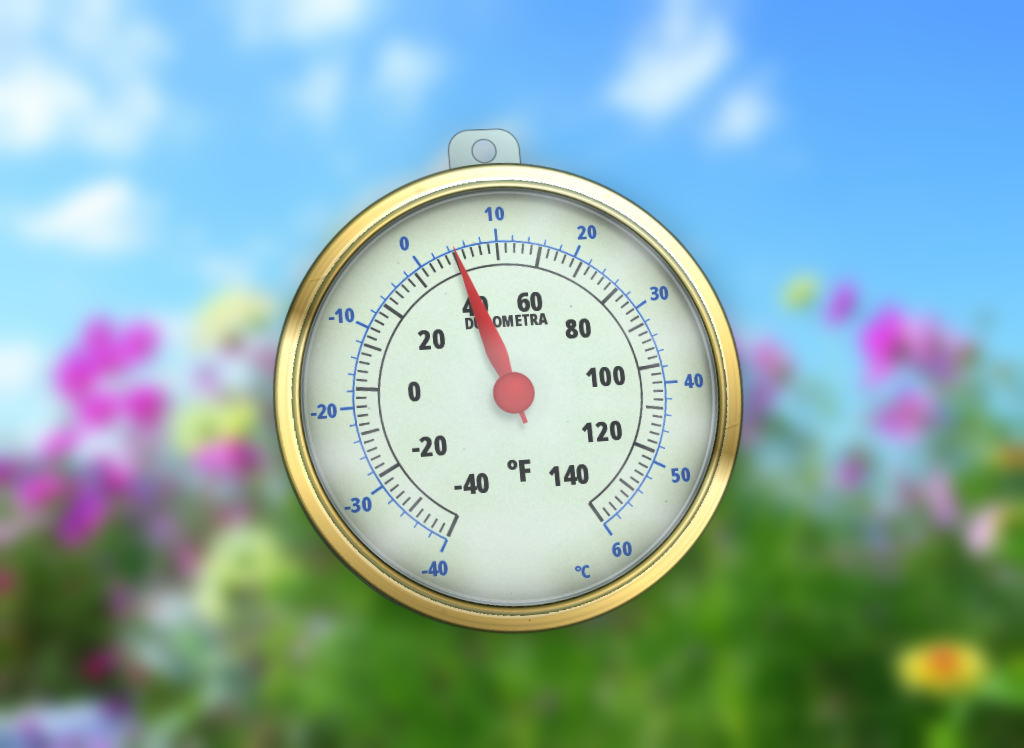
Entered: 40 °F
